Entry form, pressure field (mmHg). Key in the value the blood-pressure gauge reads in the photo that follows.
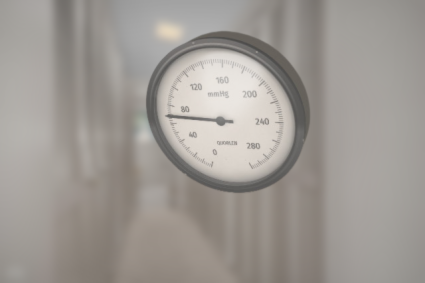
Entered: 70 mmHg
